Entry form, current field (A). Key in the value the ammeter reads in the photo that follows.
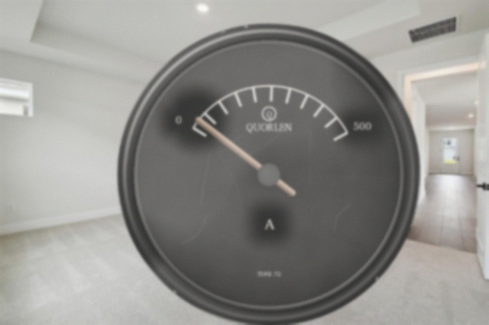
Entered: 25 A
